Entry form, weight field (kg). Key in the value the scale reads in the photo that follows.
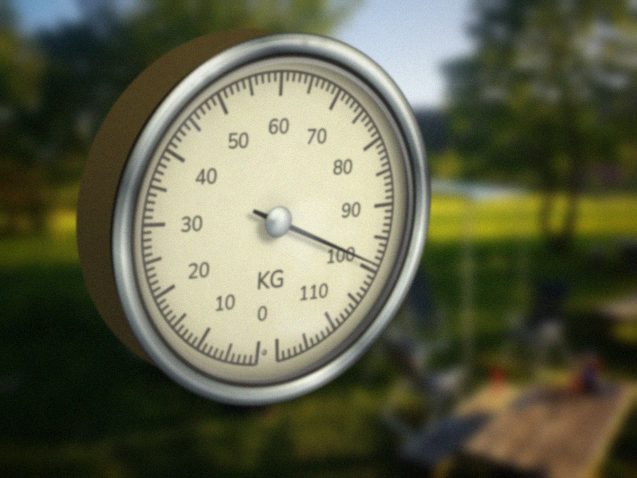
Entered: 99 kg
